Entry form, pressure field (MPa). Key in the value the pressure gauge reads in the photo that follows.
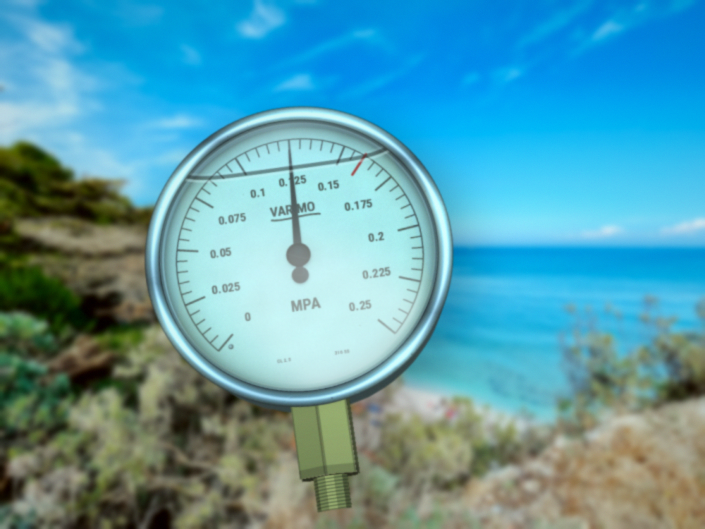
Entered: 0.125 MPa
